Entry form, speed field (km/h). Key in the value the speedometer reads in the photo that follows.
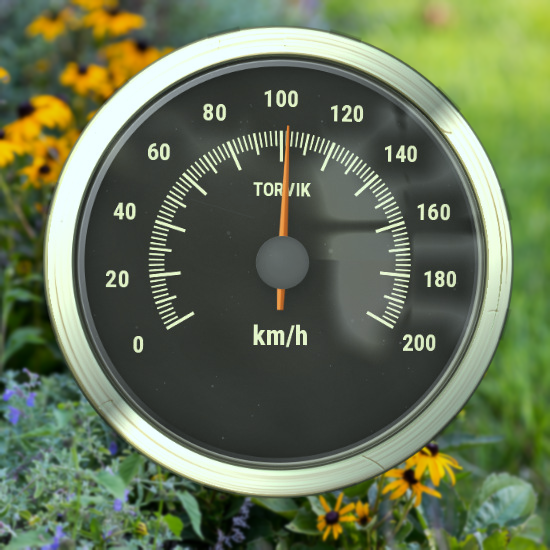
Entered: 102 km/h
